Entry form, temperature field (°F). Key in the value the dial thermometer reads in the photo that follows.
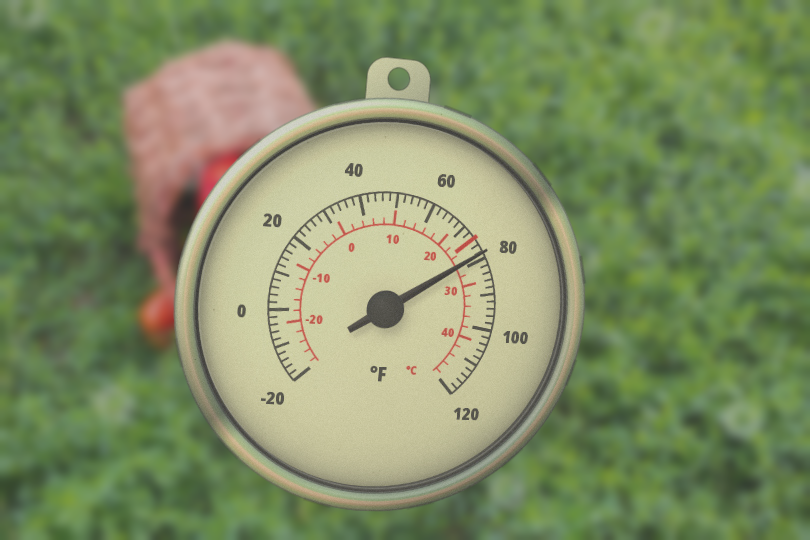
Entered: 78 °F
